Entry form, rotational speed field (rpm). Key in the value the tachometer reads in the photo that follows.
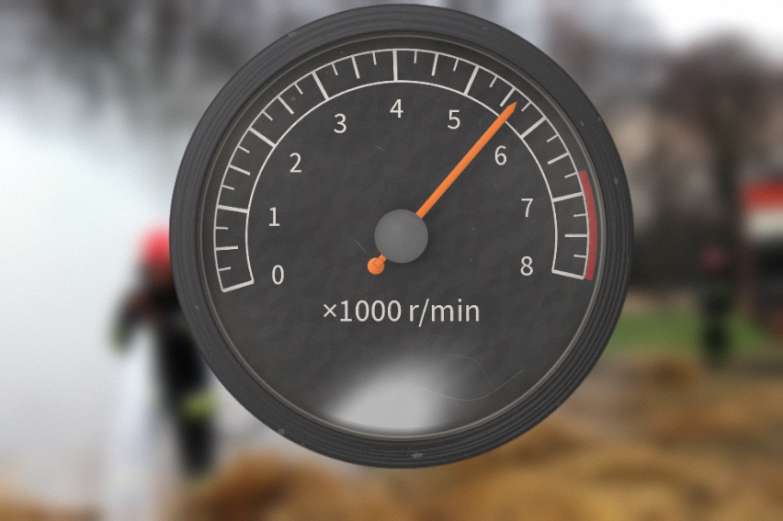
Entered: 5625 rpm
